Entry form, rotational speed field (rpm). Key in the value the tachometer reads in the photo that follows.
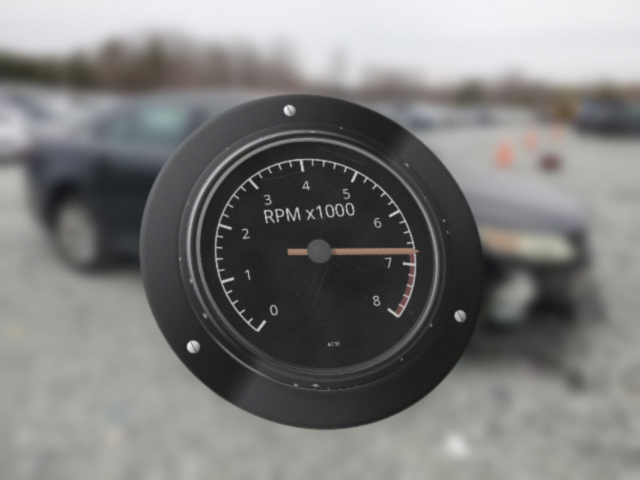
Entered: 6800 rpm
